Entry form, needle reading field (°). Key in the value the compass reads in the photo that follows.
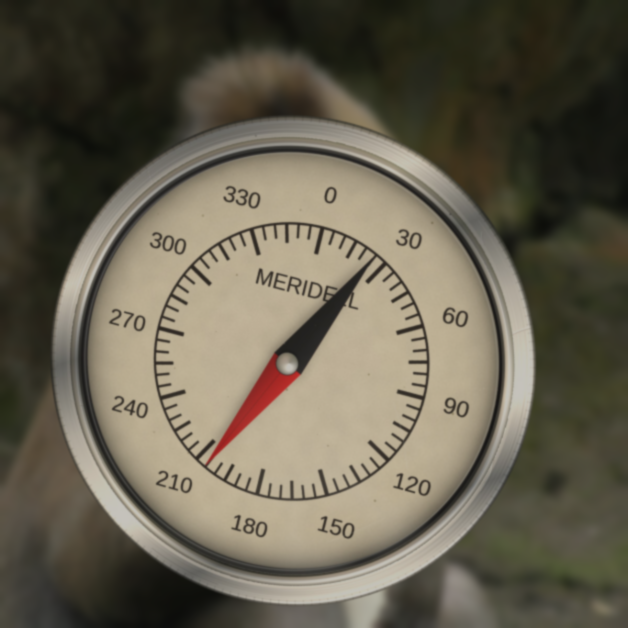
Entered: 205 °
